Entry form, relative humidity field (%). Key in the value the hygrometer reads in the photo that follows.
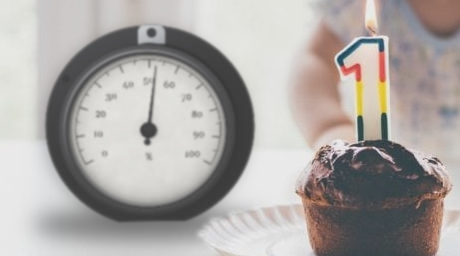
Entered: 52.5 %
